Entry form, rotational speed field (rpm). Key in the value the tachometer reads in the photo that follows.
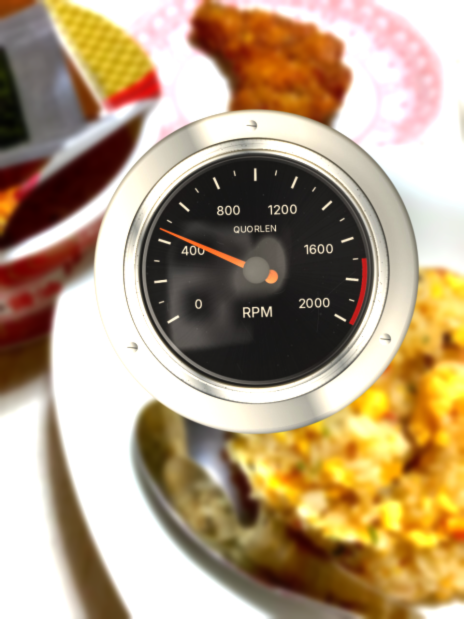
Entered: 450 rpm
